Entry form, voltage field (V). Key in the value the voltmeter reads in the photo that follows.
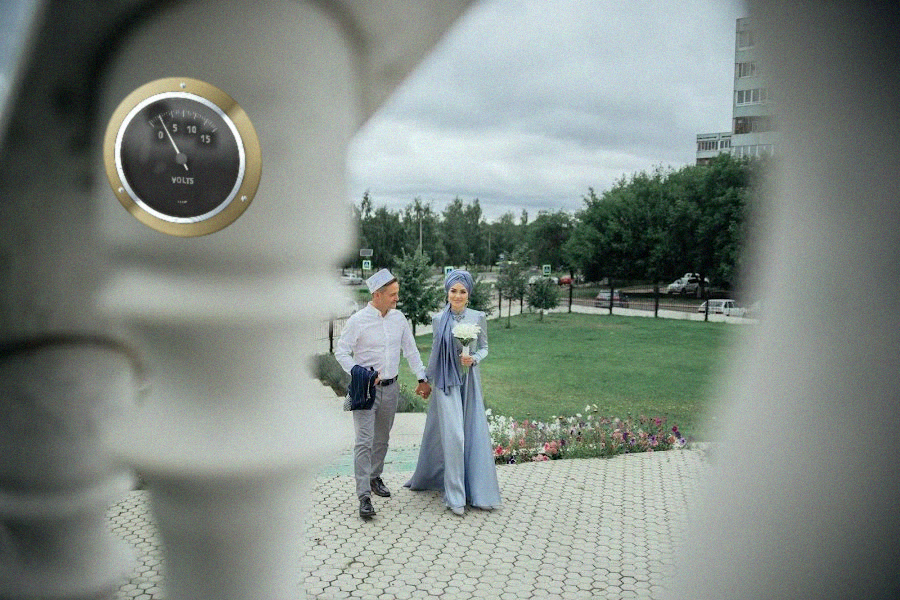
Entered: 2.5 V
